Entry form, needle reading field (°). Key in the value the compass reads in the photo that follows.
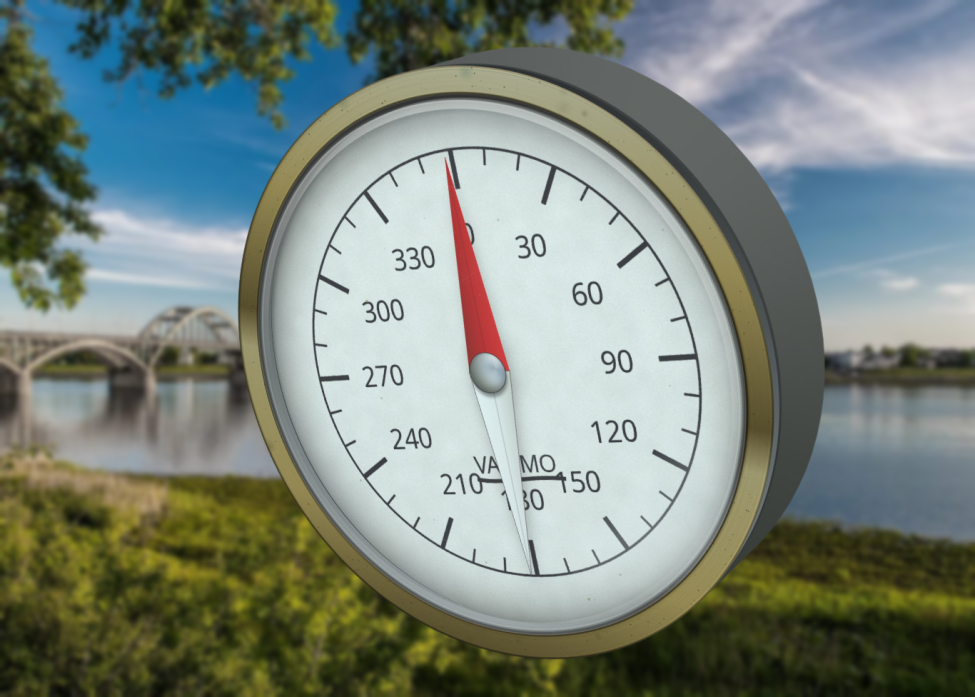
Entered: 0 °
